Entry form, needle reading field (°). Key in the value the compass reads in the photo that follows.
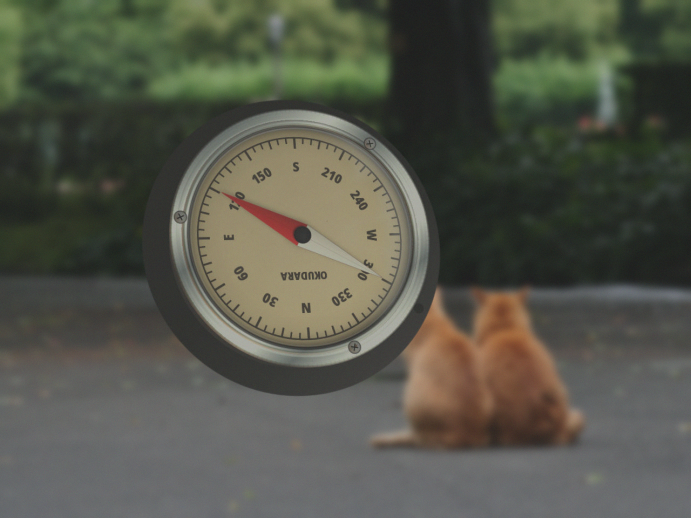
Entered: 120 °
